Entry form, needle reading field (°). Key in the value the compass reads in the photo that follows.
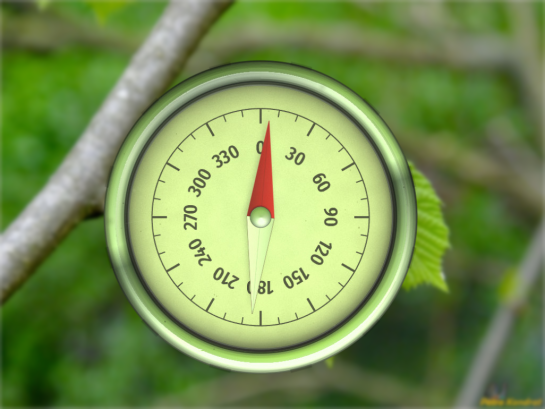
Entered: 5 °
